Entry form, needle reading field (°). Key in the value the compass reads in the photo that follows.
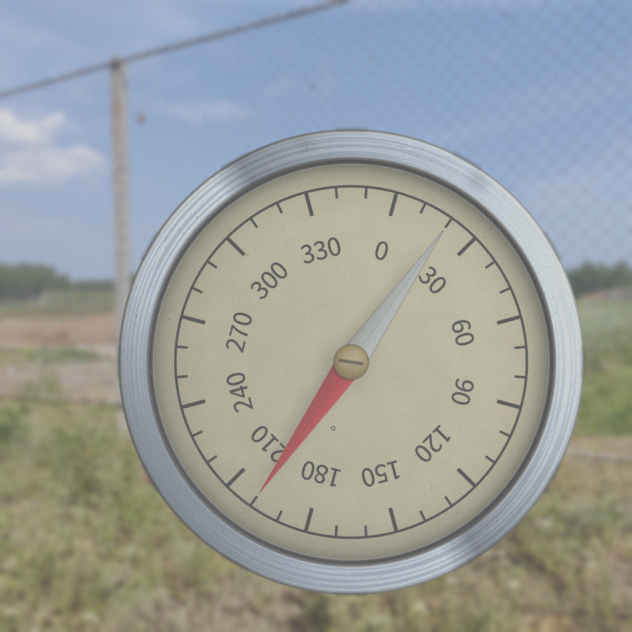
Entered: 200 °
